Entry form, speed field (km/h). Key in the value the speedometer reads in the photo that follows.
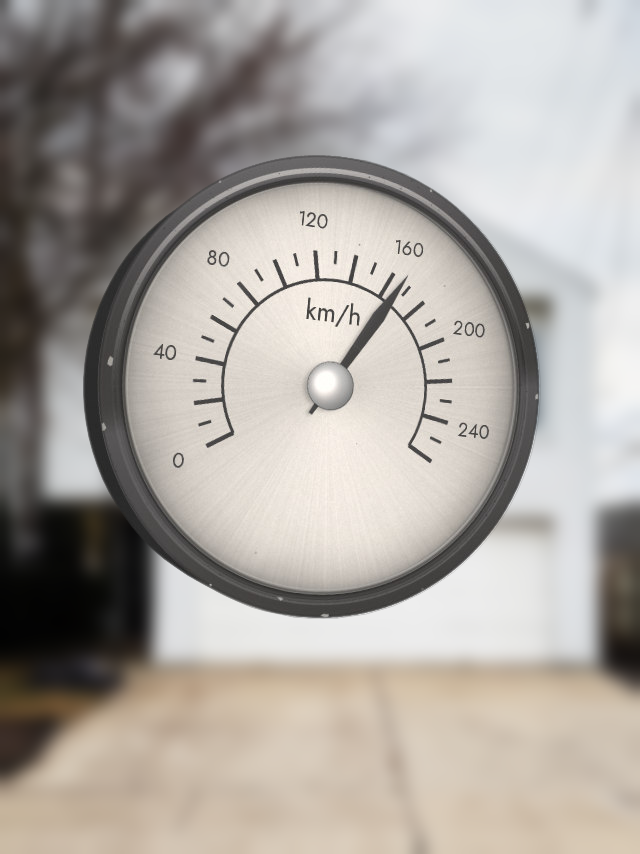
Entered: 165 km/h
